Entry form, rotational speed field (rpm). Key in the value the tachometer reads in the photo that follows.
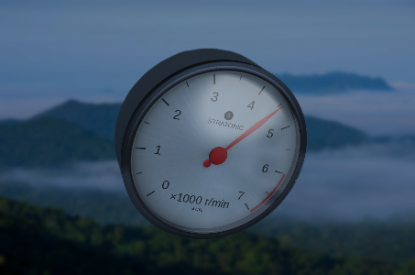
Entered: 4500 rpm
